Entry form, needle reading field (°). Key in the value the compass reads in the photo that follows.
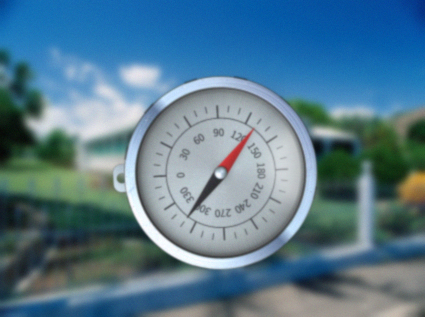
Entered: 130 °
